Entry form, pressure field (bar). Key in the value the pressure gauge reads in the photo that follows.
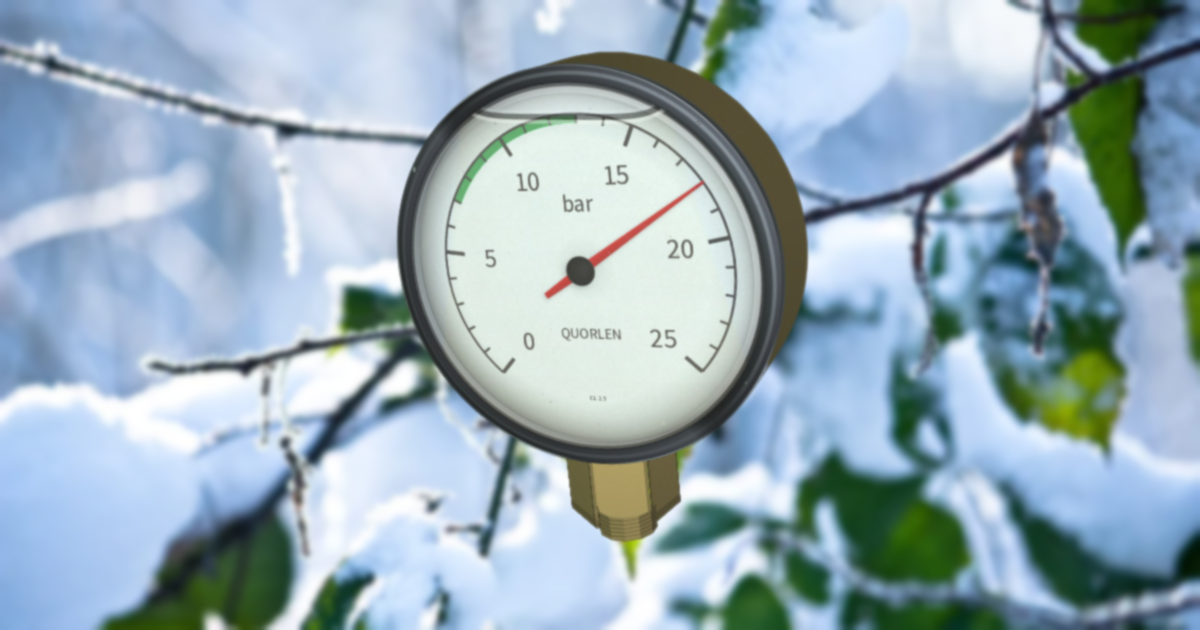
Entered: 18 bar
